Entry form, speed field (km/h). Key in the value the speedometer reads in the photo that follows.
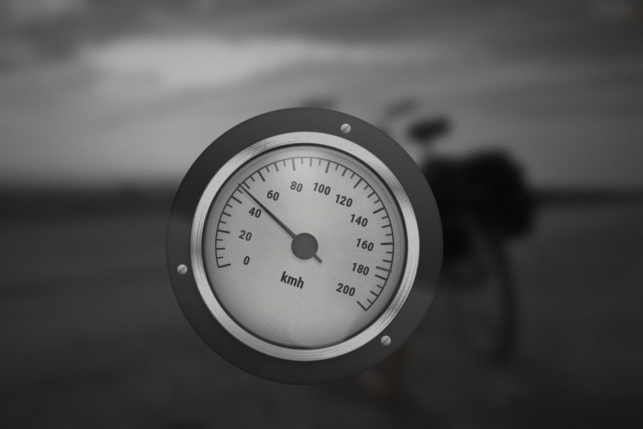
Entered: 47.5 km/h
